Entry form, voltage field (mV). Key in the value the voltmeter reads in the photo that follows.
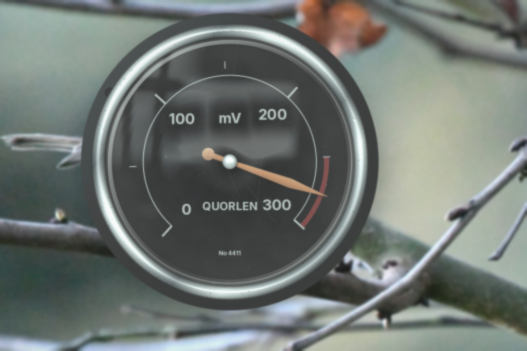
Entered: 275 mV
